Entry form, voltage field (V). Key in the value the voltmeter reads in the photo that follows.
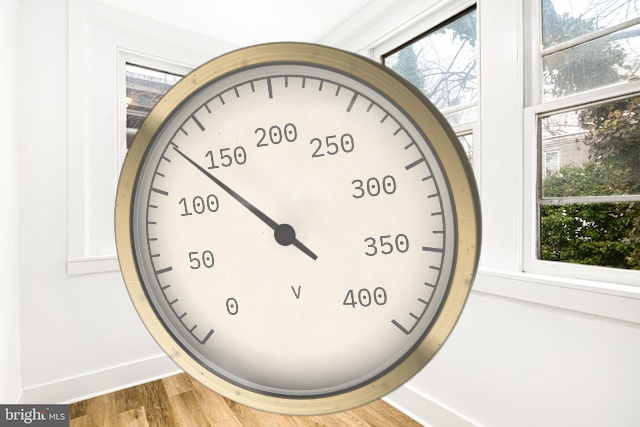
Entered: 130 V
